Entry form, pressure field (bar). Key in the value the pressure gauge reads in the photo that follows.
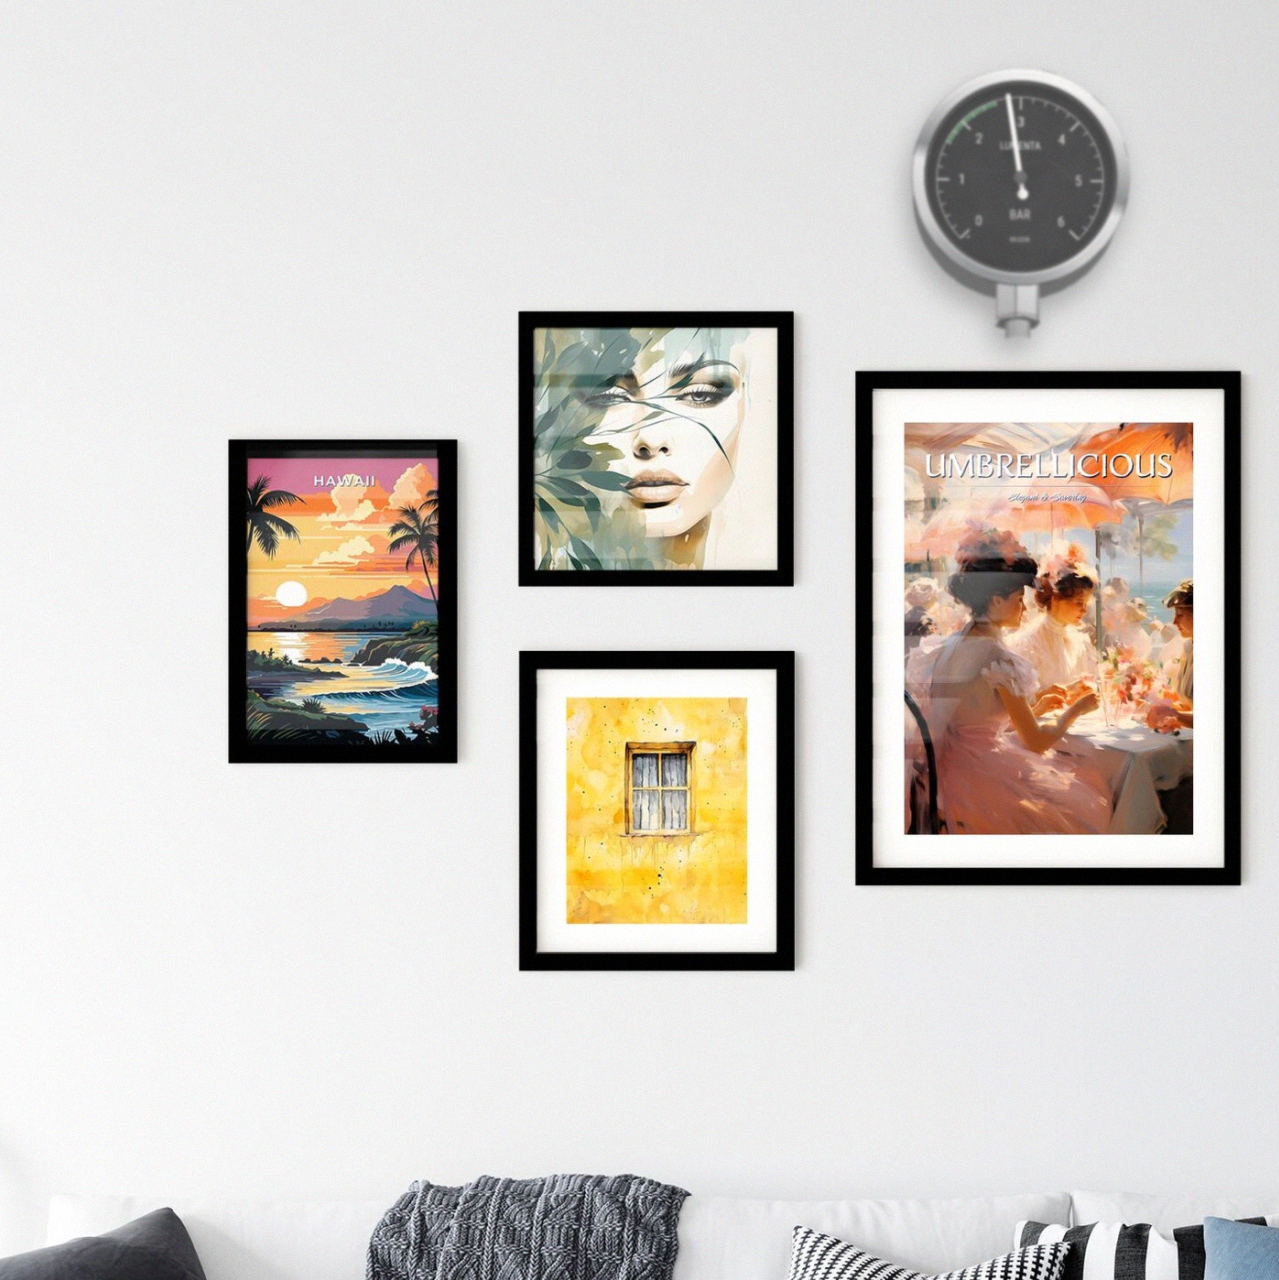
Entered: 2.8 bar
